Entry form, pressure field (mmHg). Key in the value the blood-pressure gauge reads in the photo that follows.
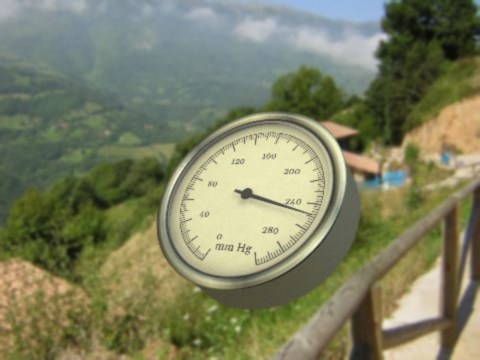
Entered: 250 mmHg
